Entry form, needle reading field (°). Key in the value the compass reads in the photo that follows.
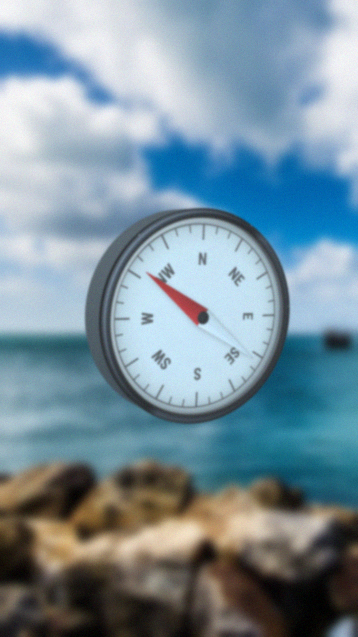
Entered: 305 °
